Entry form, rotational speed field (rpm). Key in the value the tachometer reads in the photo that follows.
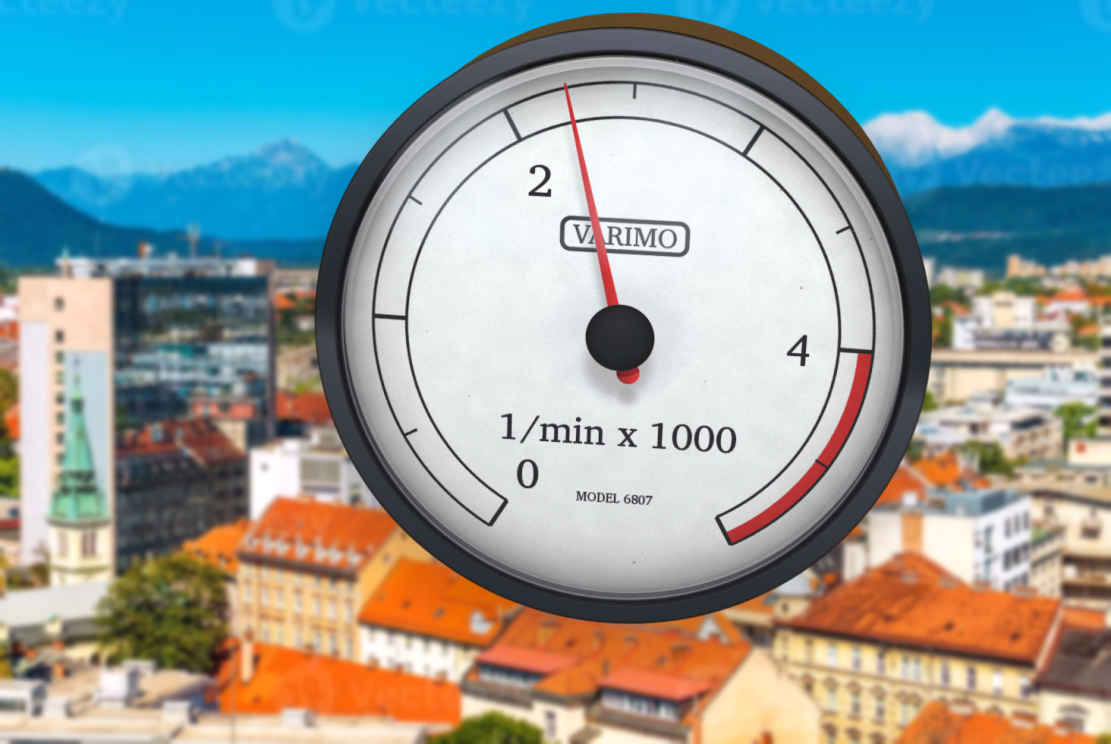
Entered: 2250 rpm
